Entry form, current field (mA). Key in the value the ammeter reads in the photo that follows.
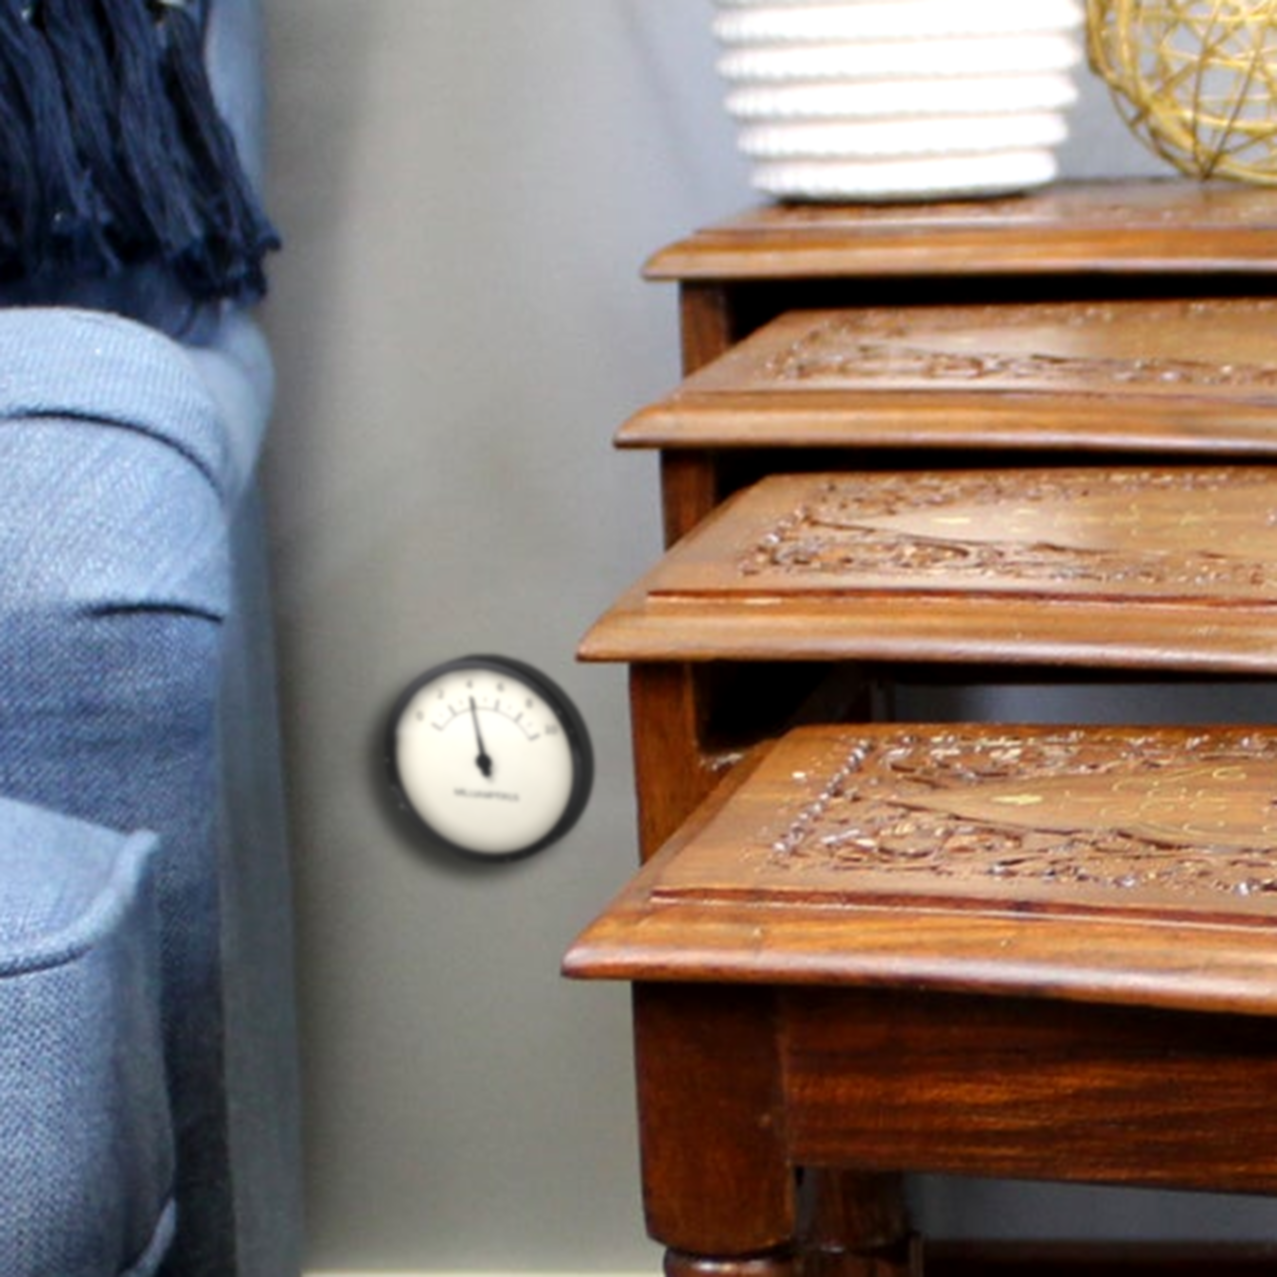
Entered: 4 mA
